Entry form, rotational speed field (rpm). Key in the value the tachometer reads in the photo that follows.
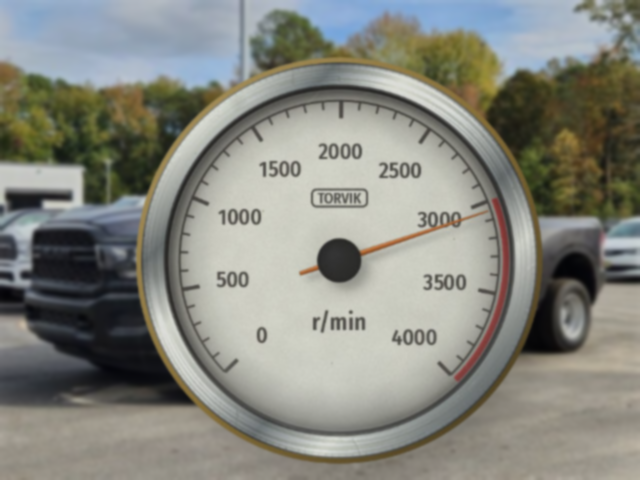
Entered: 3050 rpm
